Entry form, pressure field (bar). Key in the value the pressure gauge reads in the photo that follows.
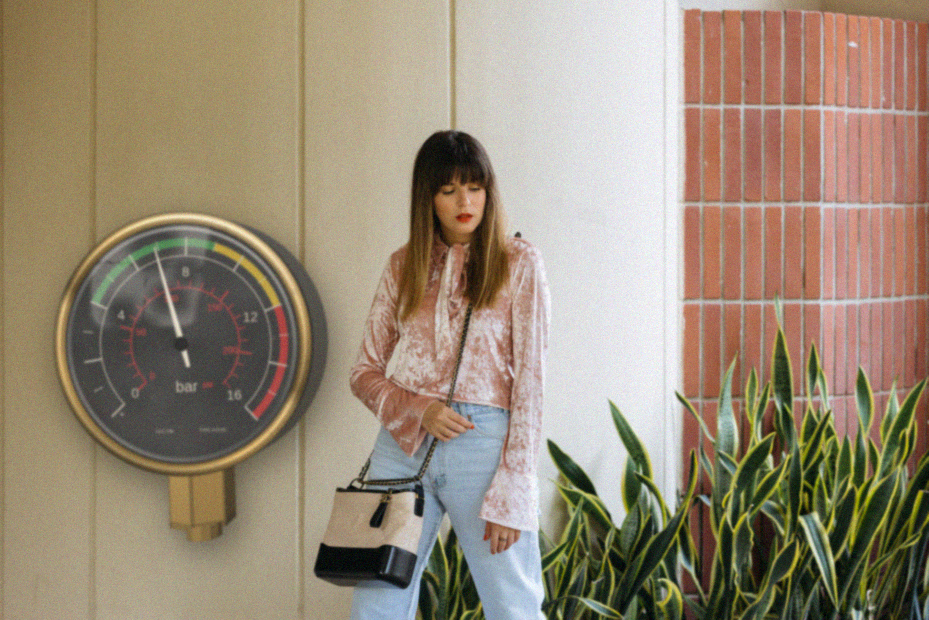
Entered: 7 bar
